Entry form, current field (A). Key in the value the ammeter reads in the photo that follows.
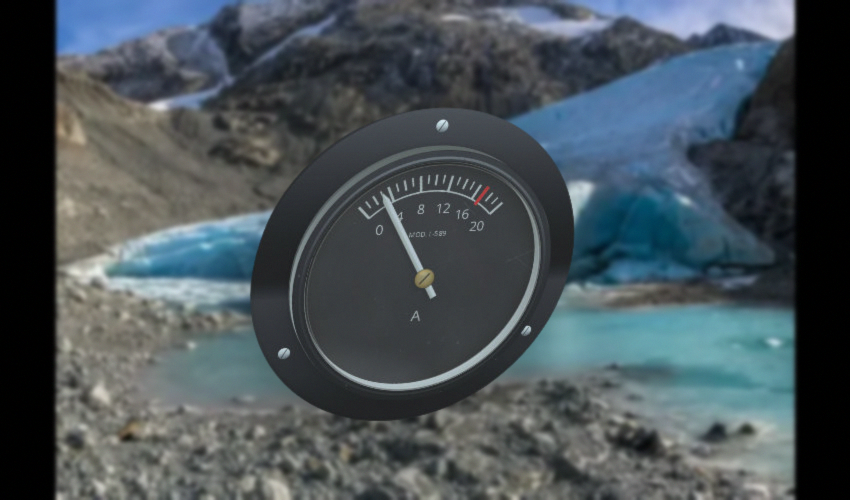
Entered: 3 A
